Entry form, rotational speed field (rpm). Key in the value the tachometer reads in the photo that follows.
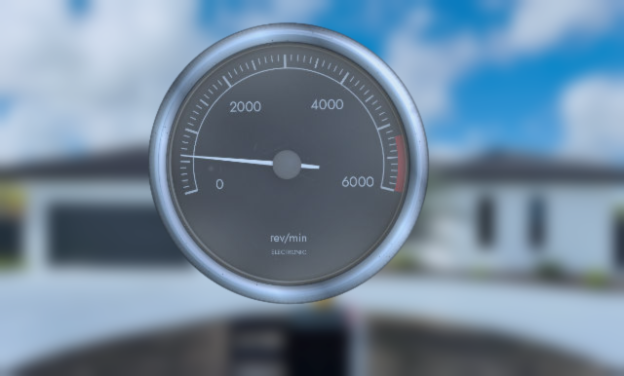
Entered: 600 rpm
